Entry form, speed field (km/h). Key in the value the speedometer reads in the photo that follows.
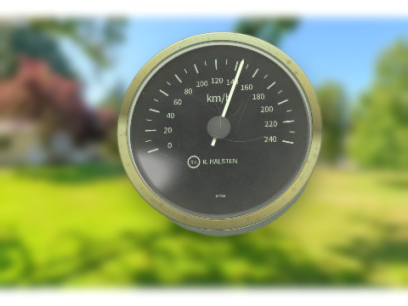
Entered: 145 km/h
